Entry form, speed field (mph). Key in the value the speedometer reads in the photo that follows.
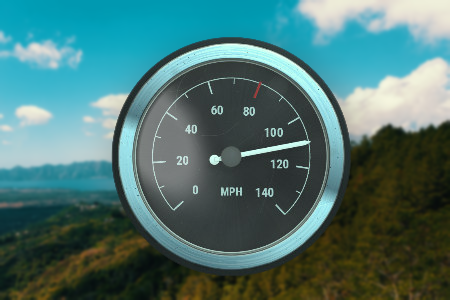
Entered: 110 mph
